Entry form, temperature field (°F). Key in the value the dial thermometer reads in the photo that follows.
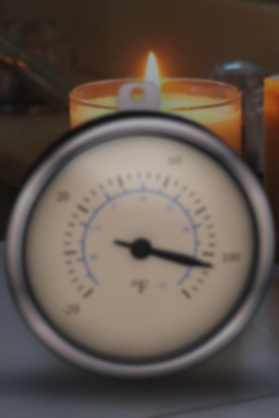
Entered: 104 °F
